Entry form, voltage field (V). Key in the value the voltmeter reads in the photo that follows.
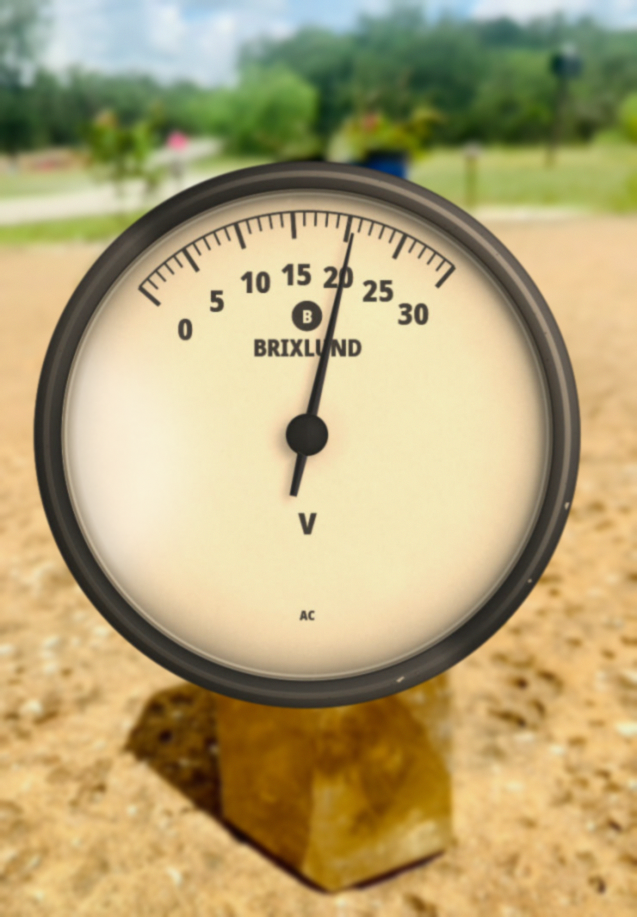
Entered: 20.5 V
